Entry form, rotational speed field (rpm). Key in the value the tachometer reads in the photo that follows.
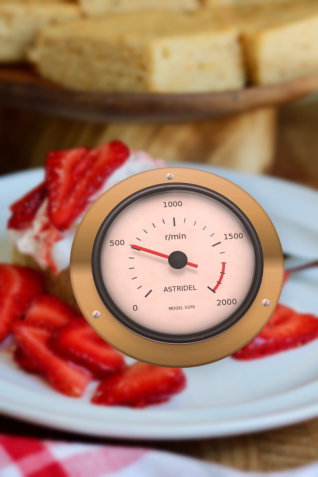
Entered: 500 rpm
